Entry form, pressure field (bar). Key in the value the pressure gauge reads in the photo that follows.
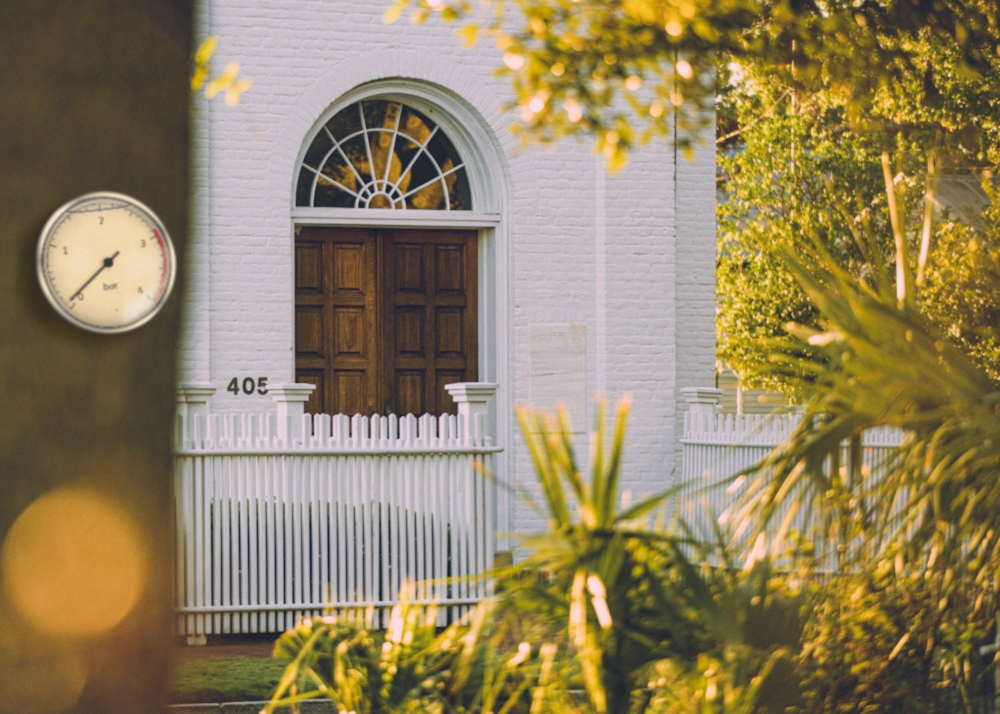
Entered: 0.1 bar
